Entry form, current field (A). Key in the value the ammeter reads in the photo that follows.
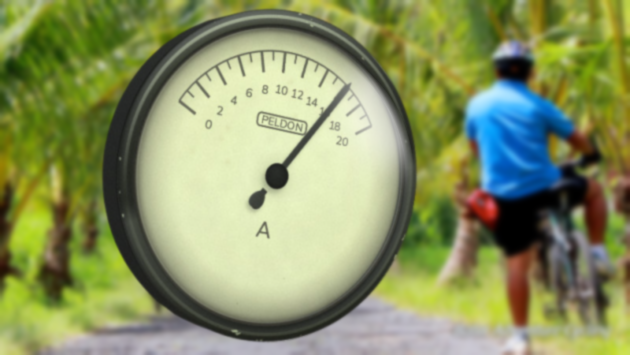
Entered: 16 A
